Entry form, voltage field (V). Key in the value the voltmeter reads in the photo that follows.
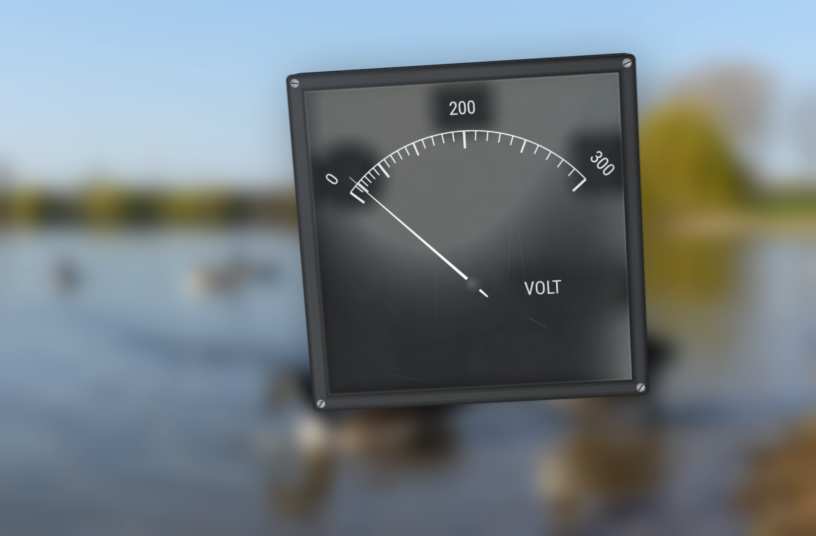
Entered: 50 V
